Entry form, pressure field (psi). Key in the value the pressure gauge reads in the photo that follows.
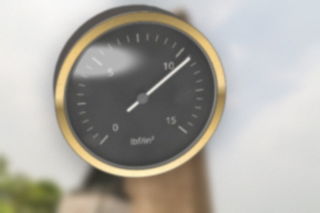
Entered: 10.5 psi
